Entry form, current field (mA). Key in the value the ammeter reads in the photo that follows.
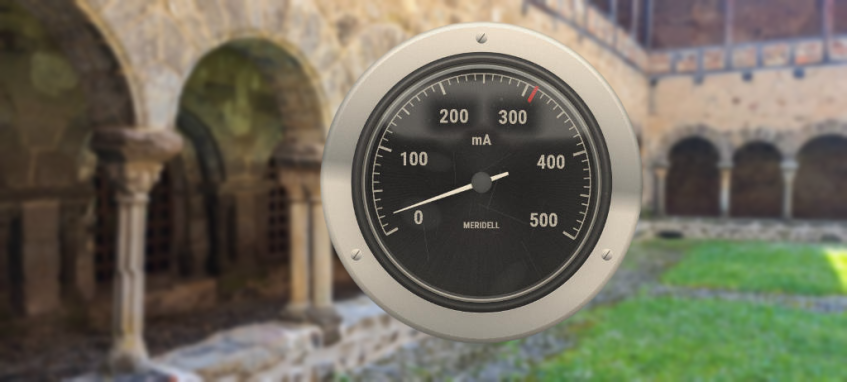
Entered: 20 mA
